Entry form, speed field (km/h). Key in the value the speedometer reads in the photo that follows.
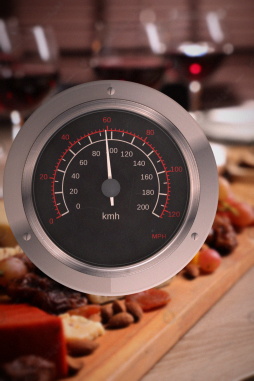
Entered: 95 km/h
